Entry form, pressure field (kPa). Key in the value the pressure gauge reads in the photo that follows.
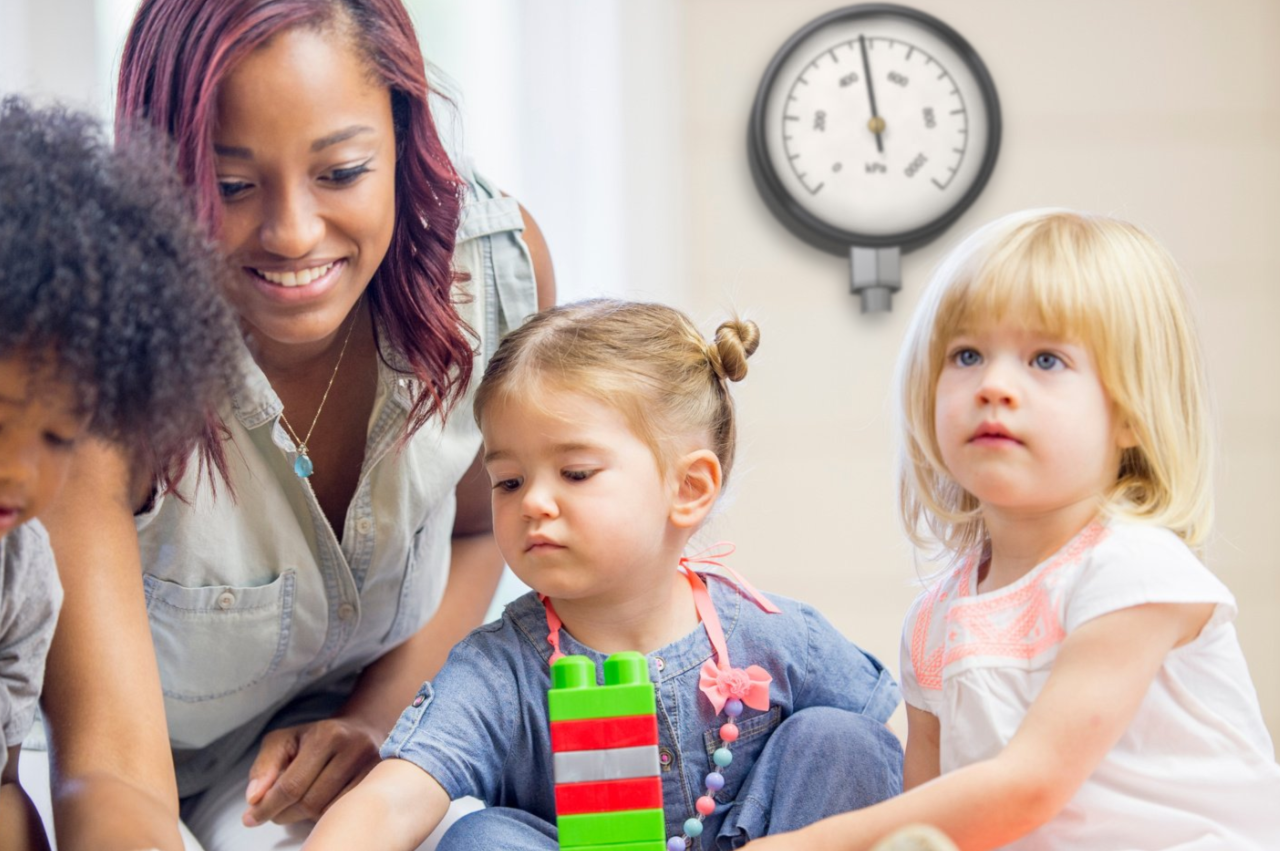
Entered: 475 kPa
